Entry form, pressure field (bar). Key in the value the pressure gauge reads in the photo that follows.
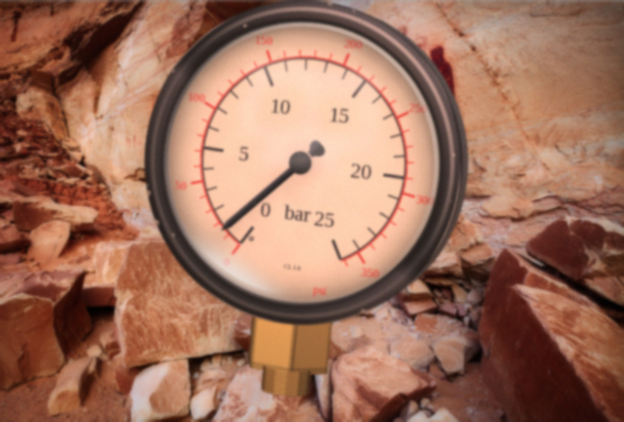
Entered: 1 bar
